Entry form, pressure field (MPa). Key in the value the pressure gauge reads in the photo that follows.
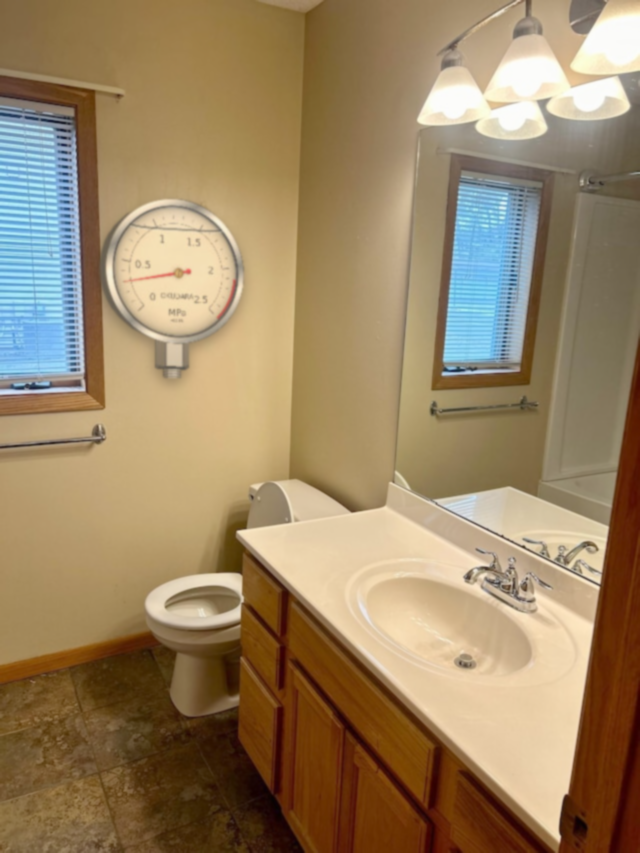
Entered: 0.3 MPa
